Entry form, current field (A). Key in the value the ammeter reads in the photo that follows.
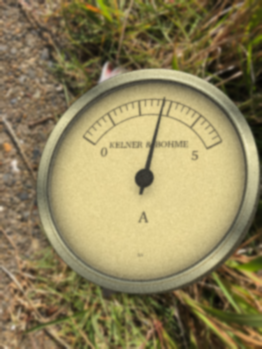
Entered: 2.8 A
